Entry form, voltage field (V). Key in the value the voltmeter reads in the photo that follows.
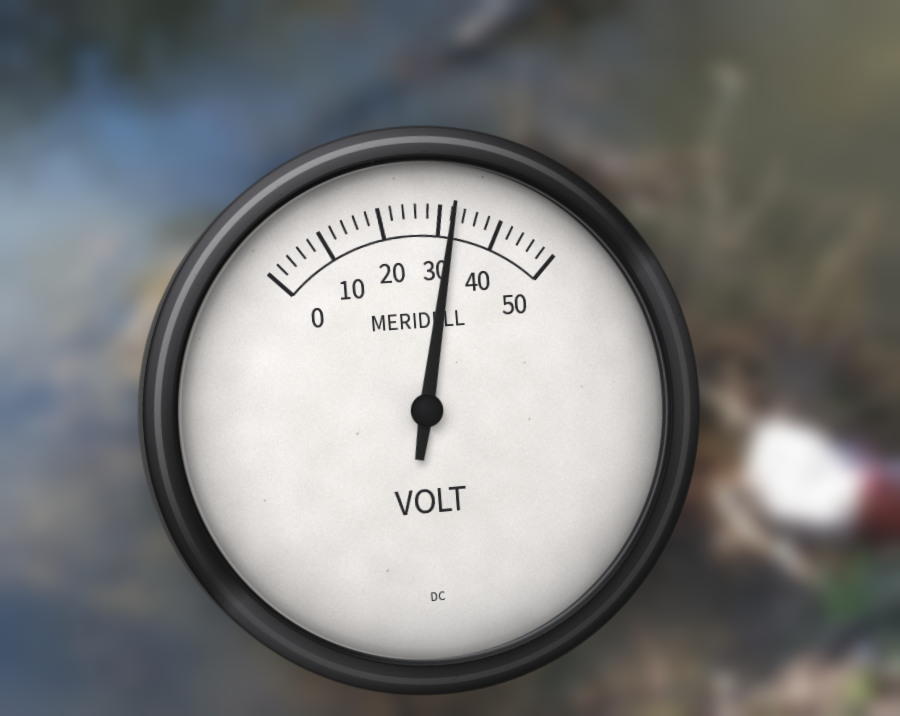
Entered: 32 V
